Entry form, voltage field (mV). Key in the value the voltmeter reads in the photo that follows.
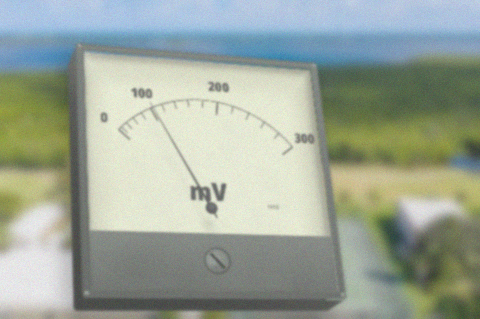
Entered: 100 mV
